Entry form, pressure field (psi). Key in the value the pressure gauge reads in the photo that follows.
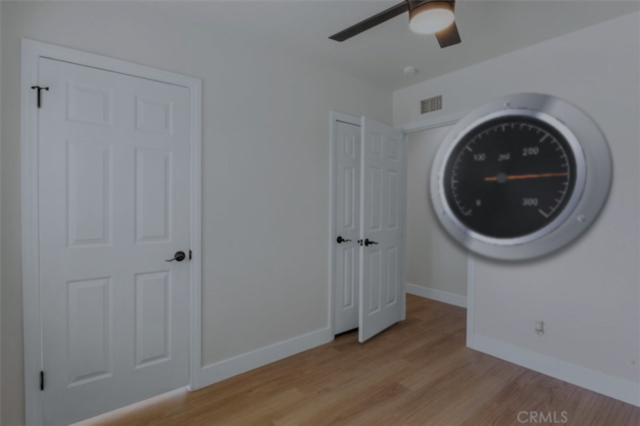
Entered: 250 psi
